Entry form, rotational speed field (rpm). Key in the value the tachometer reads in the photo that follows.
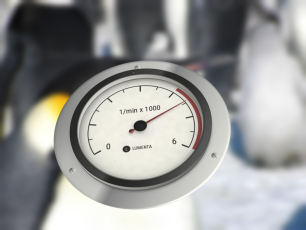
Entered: 4500 rpm
